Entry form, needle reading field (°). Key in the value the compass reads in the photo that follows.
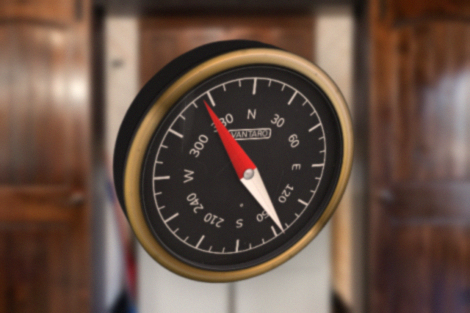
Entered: 325 °
